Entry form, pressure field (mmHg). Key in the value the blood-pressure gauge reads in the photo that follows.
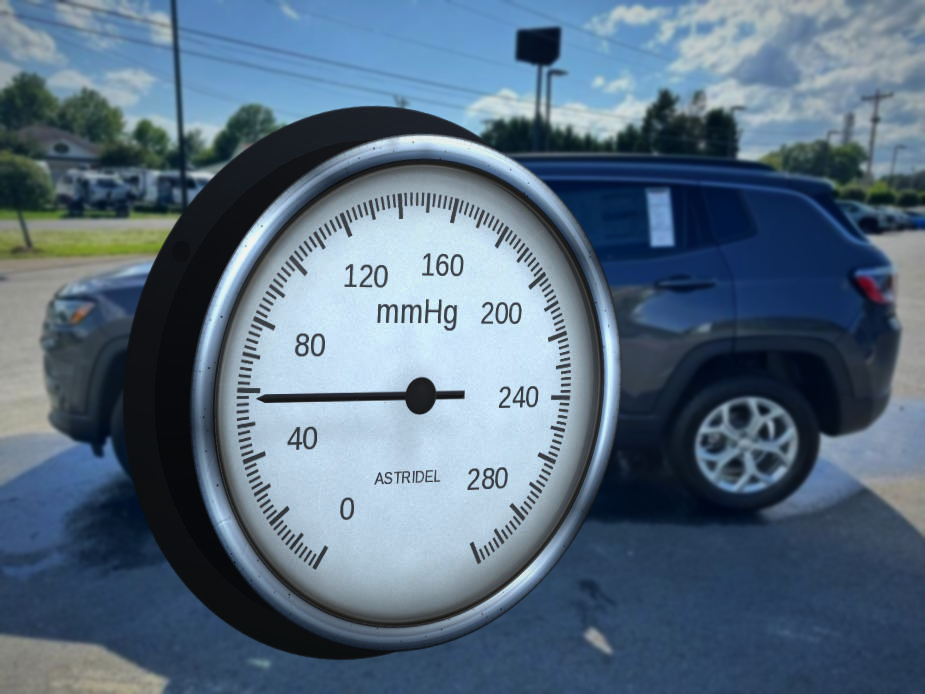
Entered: 58 mmHg
